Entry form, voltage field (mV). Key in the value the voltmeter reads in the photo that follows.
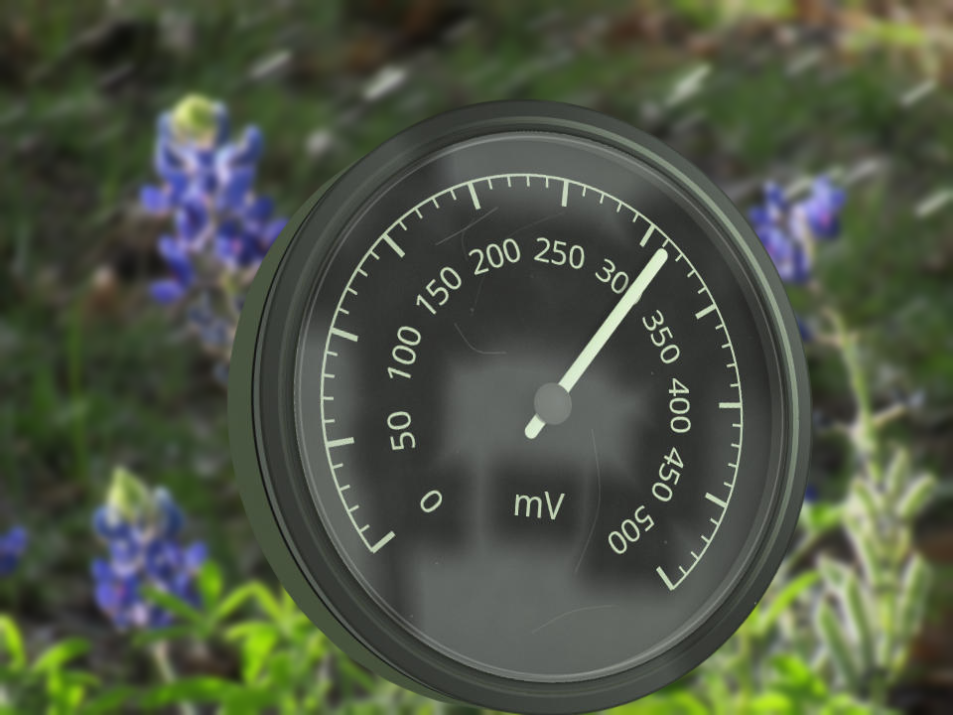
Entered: 310 mV
